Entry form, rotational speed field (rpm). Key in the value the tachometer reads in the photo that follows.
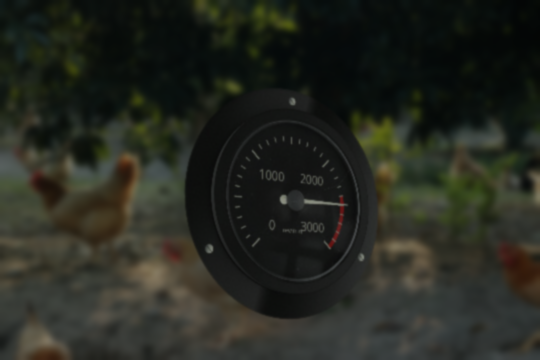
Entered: 2500 rpm
